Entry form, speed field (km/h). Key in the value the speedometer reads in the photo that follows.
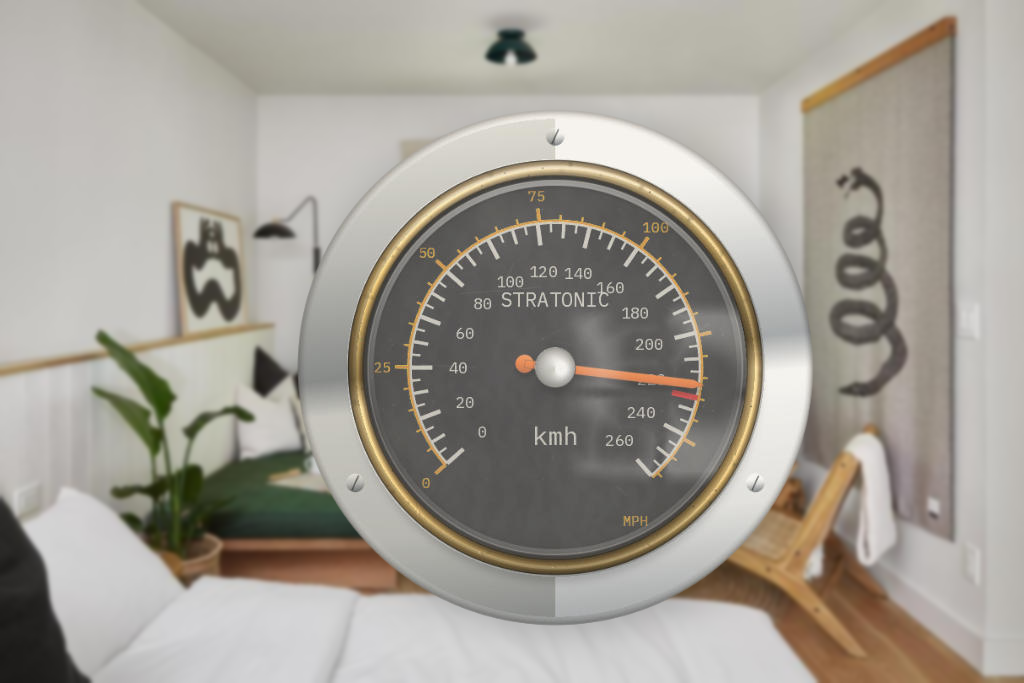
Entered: 220 km/h
